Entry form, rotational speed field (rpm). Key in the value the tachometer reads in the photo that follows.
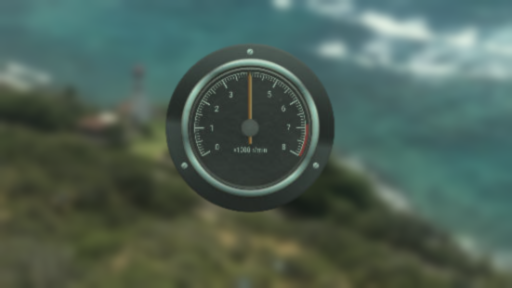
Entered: 4000 rpm
